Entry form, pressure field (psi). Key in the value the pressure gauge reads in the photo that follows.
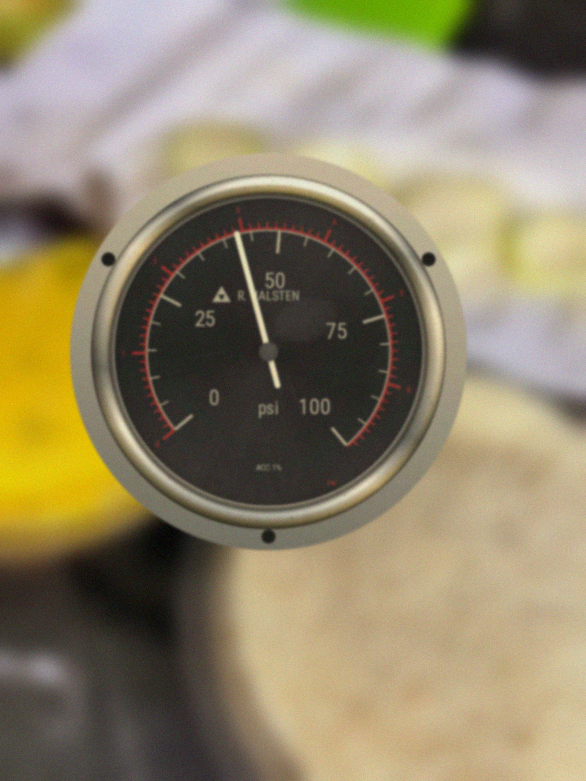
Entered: 42.5 psi
